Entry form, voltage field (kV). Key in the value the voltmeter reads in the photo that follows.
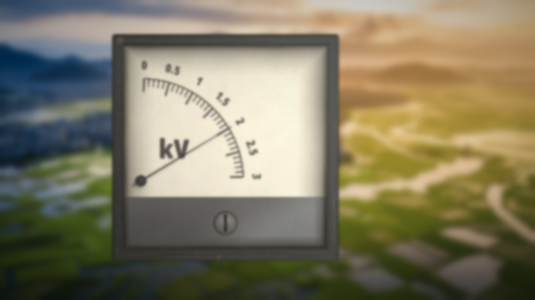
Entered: 2 kV
